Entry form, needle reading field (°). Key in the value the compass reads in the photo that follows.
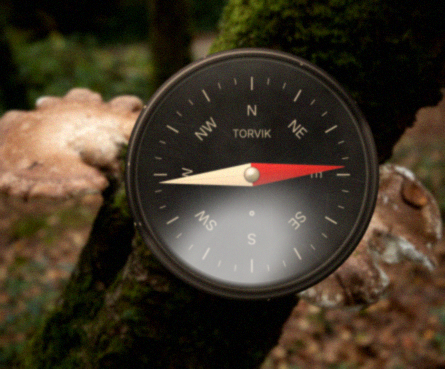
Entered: 85 °
